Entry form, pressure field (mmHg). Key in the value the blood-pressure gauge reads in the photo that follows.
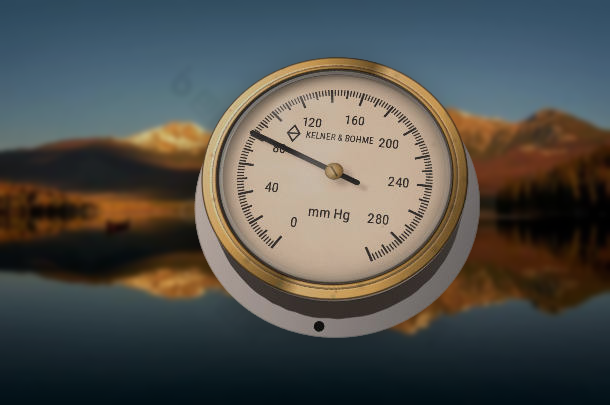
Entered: 80 mmHg
